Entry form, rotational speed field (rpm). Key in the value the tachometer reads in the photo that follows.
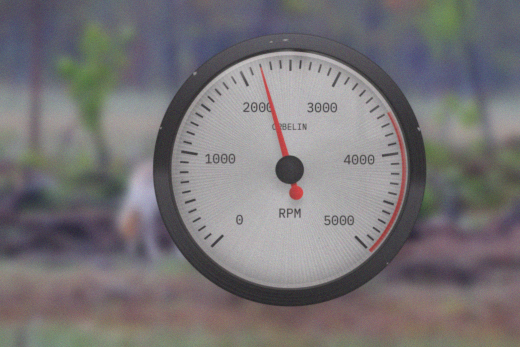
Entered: 2200 rpm
